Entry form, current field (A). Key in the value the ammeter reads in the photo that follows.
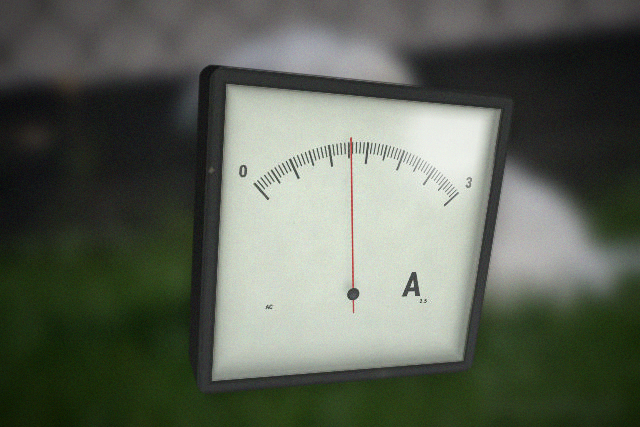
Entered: 1.25 A
